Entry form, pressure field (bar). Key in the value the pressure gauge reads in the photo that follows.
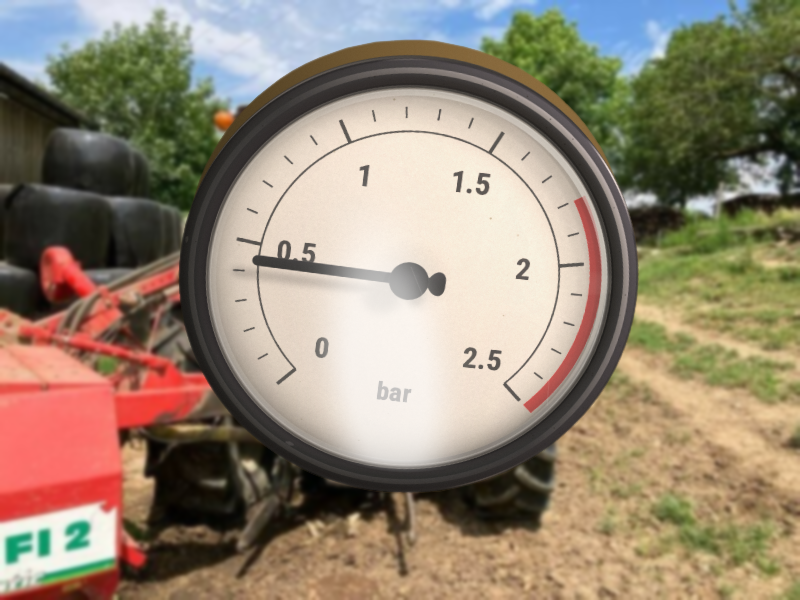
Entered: 0.45 bar
